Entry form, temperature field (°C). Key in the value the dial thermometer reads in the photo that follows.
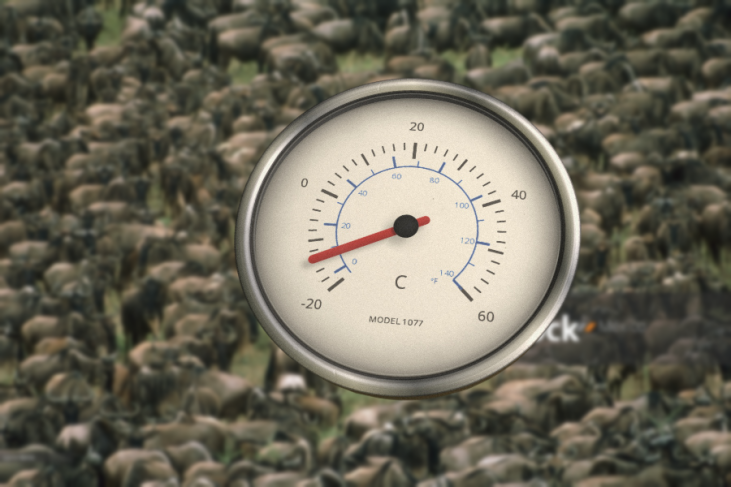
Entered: -14 °C
